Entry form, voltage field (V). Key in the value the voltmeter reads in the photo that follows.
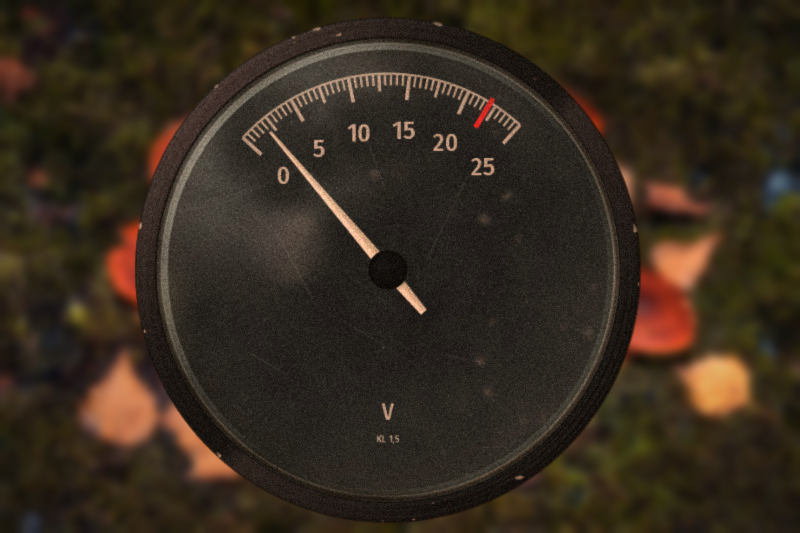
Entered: 2 V
